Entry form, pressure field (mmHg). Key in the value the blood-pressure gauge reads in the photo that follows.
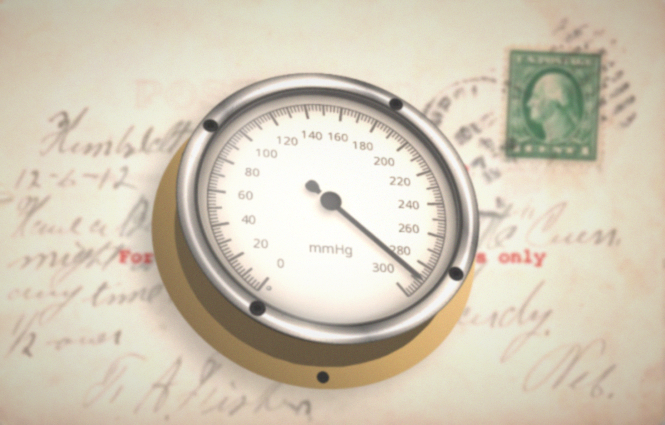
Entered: 290 mmHg
